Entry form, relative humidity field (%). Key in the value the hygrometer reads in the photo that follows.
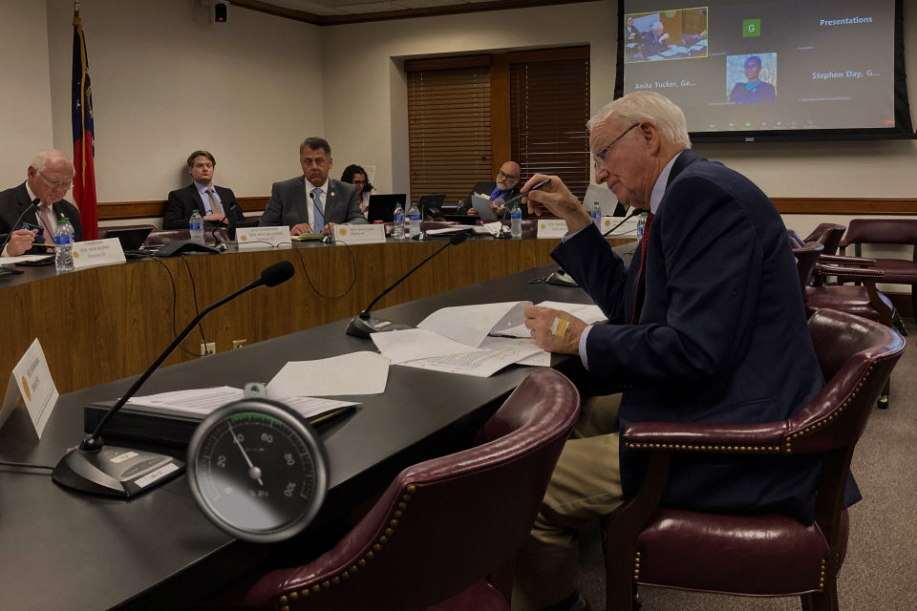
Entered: 40 %
